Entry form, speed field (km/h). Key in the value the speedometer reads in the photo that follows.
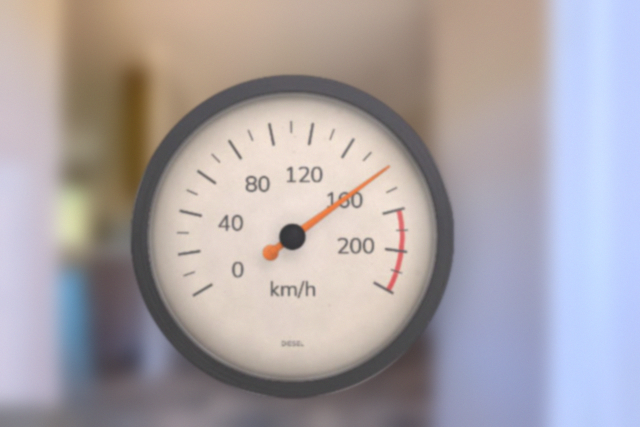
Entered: 160 km/h
